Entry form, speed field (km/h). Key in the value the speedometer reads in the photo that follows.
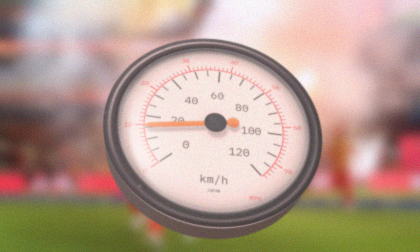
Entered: 15 km/h
